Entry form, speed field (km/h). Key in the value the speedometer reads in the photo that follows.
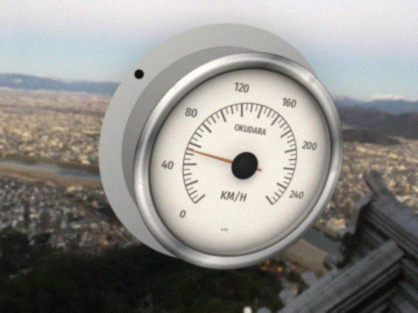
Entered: 55 km/h
